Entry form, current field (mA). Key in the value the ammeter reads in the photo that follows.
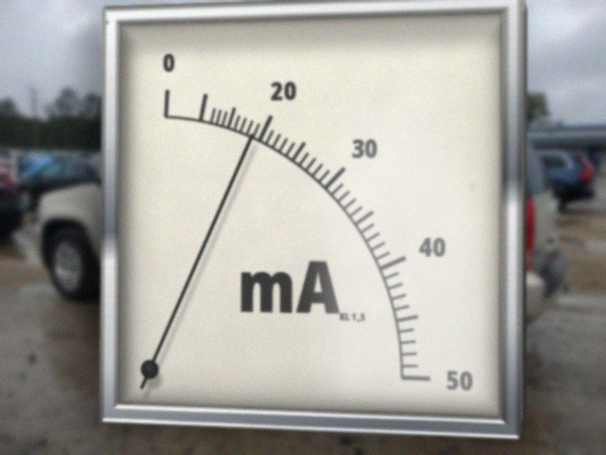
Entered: 19 mA
